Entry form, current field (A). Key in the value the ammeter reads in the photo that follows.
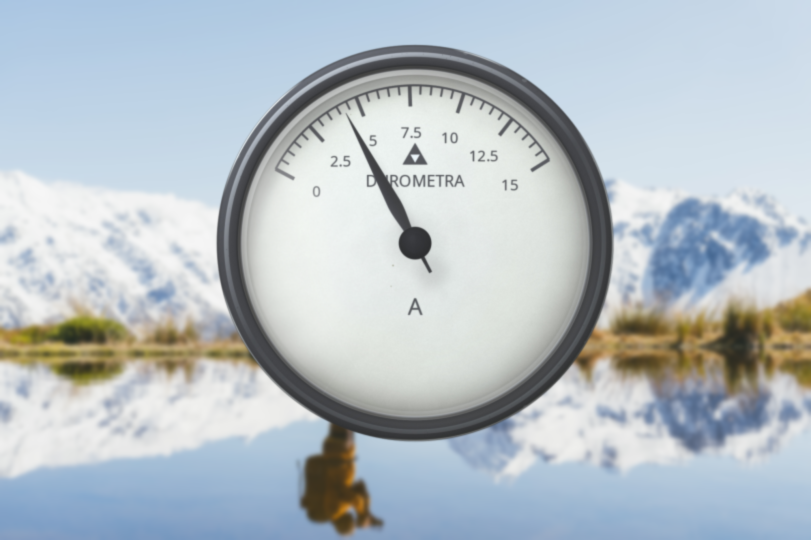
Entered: 4.25 A
